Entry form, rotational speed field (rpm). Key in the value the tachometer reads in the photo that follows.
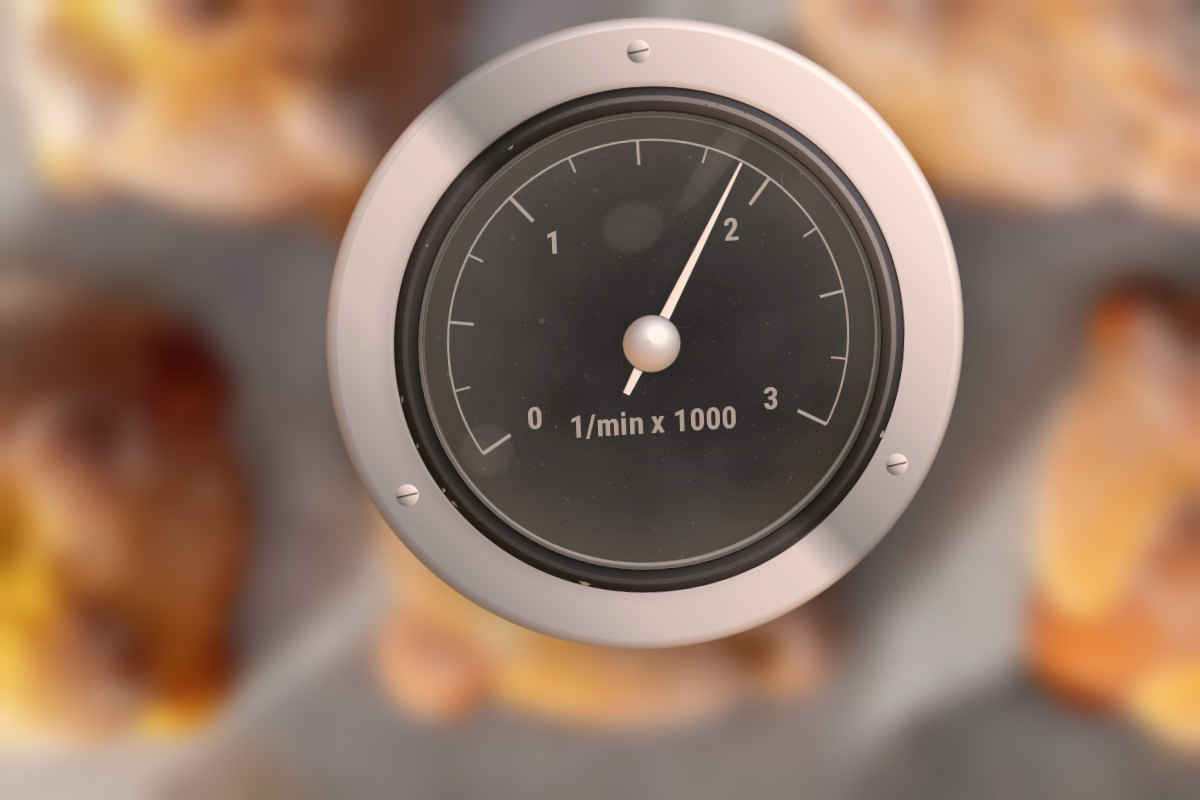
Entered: 1875 rpm
